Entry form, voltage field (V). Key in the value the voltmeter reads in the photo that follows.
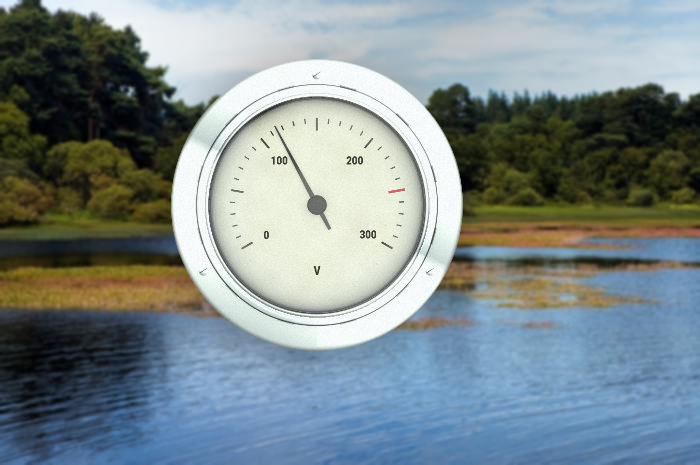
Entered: 115 V
